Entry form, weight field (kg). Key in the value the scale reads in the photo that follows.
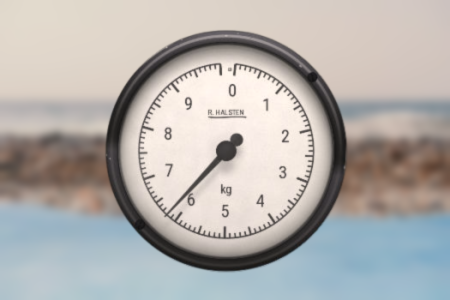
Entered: 6.2 kg
